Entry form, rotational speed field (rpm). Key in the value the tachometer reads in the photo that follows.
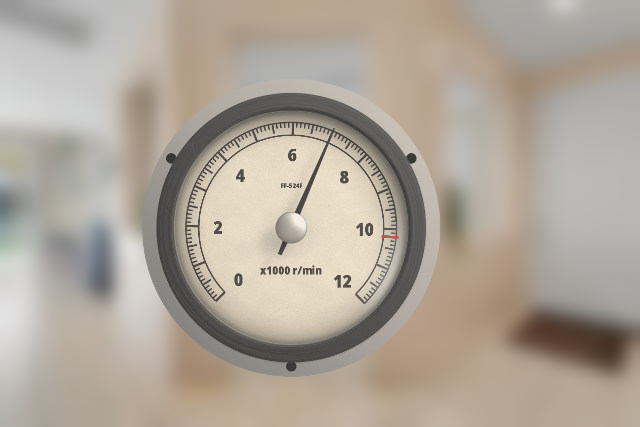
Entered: 7000 rpm
